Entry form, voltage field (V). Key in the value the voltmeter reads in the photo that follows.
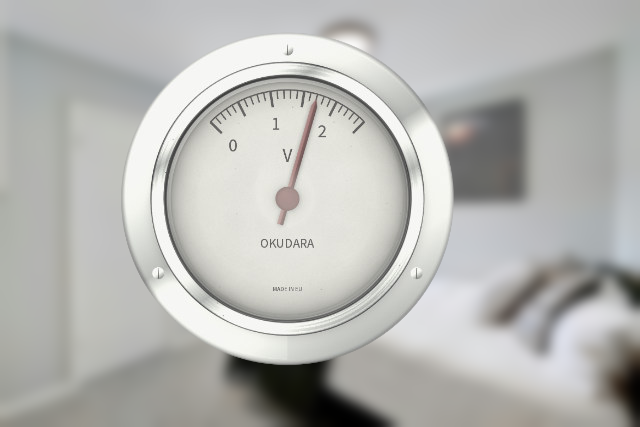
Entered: 1.7 V
